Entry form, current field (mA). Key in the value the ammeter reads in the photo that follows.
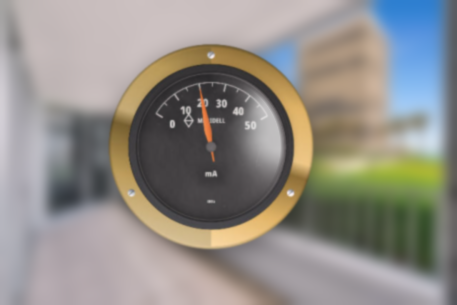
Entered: 20 mA
